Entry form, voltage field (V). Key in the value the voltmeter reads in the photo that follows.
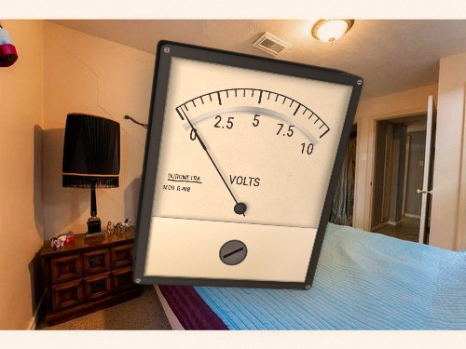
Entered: 0.25 V
